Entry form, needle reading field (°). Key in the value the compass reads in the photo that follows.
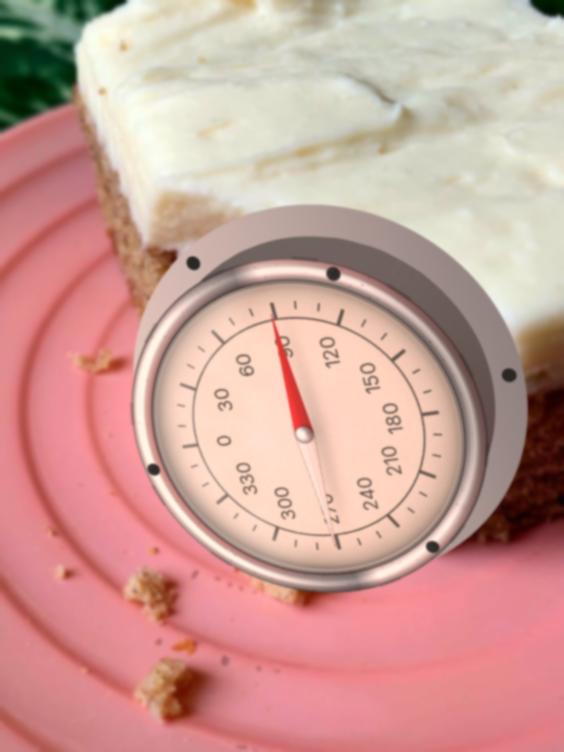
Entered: 90 °
